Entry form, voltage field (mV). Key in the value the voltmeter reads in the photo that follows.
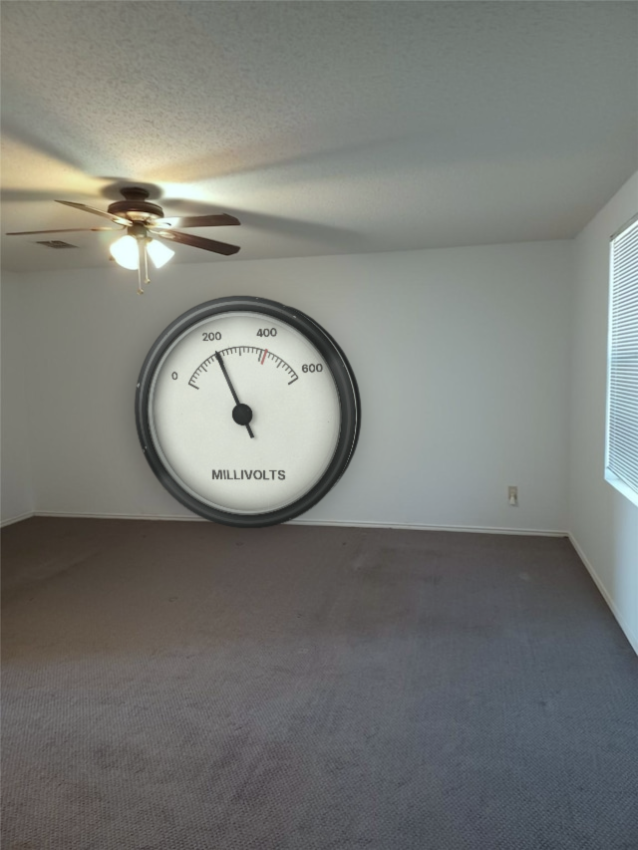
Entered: 200 mV
